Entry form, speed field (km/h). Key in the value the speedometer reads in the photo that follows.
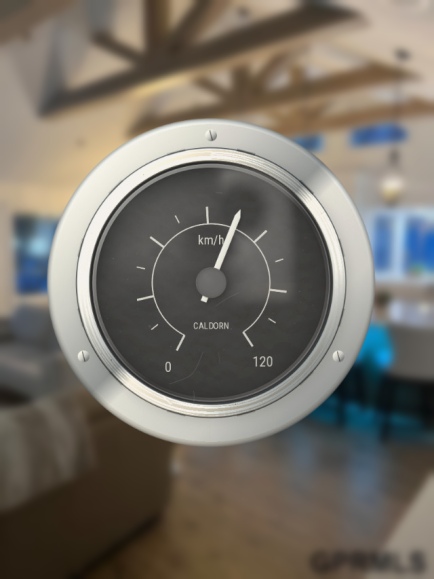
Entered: 70 km/h
